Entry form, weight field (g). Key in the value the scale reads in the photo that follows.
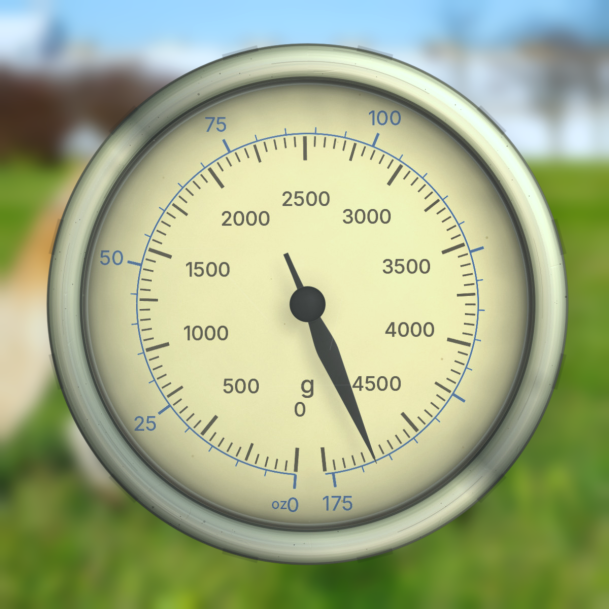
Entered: 4750 g
